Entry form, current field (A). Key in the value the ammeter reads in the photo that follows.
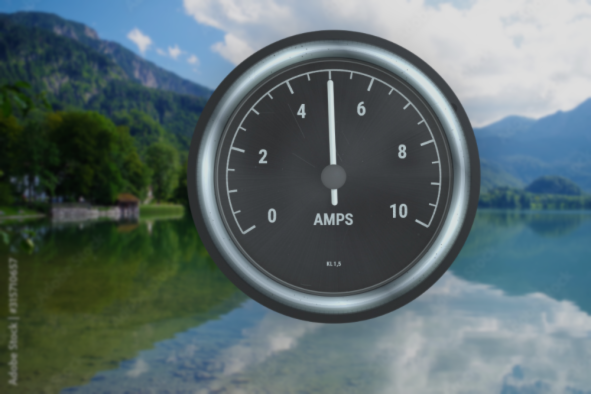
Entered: 5 A
